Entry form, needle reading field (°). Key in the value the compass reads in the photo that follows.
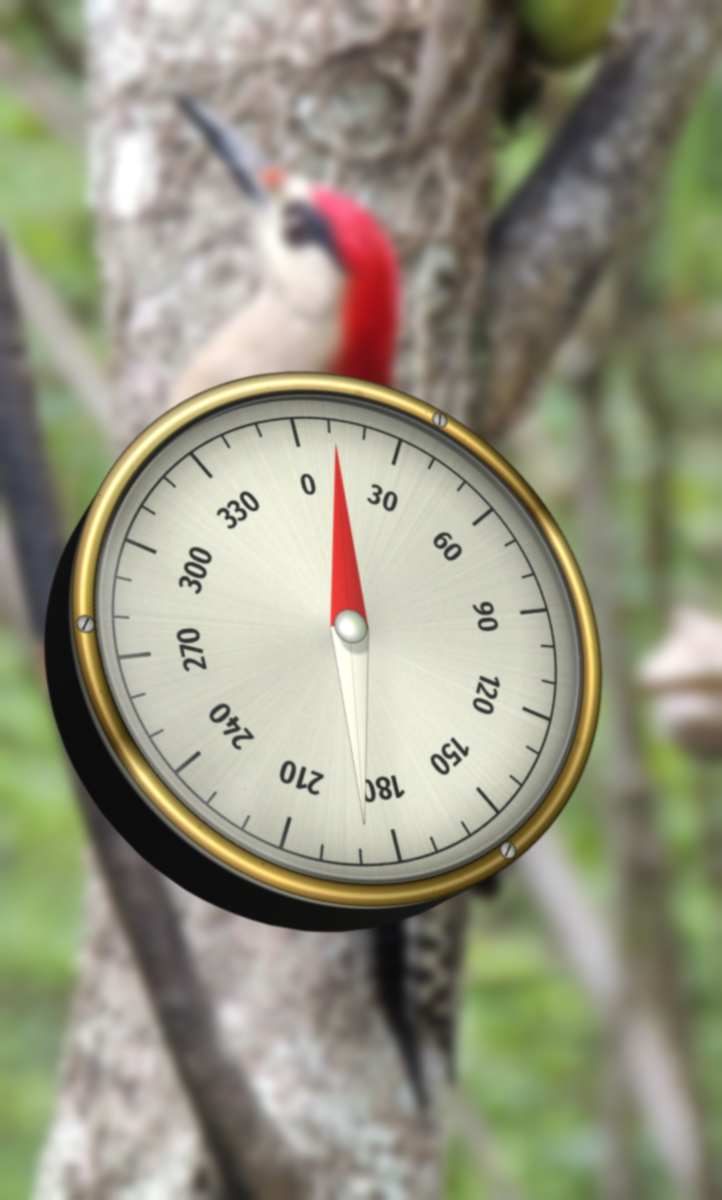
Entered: 10 °
